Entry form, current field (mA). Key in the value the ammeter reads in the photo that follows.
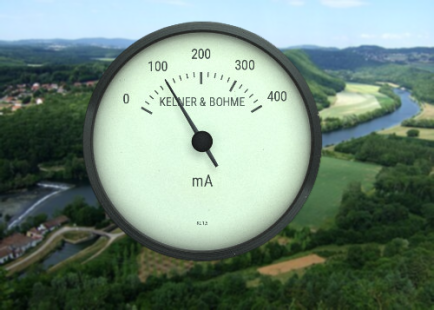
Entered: 100 mA
